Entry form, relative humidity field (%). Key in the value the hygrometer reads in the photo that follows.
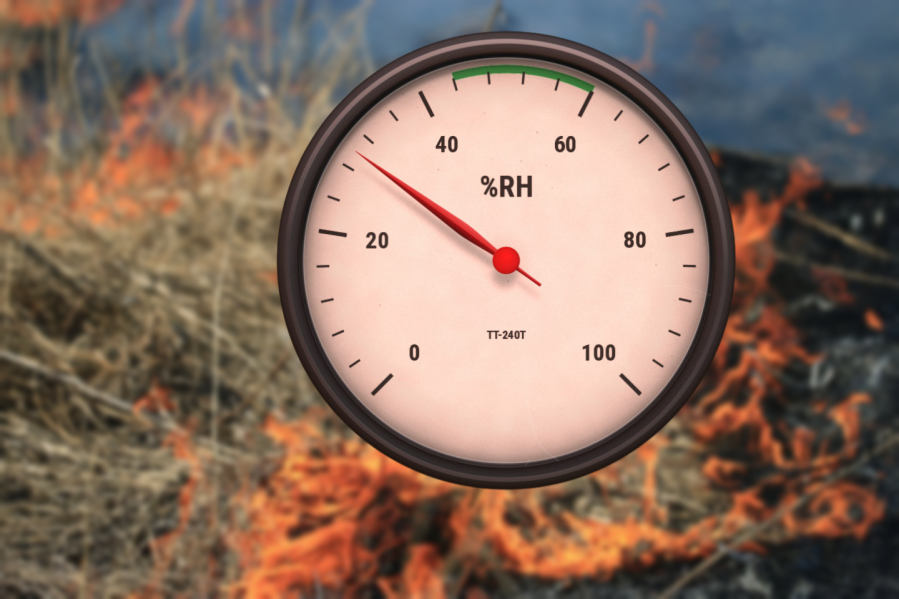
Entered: 30 %
